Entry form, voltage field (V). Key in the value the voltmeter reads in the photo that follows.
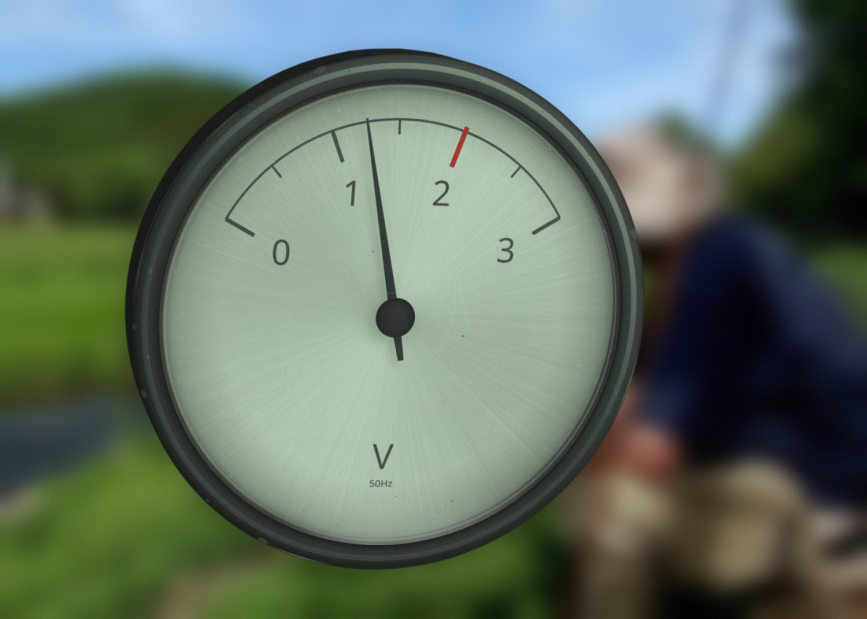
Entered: 1.25 V
